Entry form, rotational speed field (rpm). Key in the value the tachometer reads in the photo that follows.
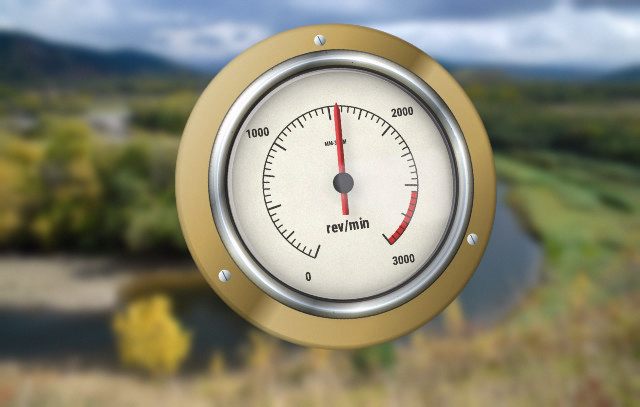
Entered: 1550 rpm
